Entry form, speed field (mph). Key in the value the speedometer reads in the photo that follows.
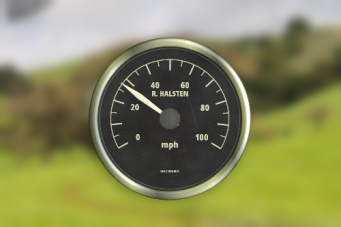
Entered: 27.5 mph
